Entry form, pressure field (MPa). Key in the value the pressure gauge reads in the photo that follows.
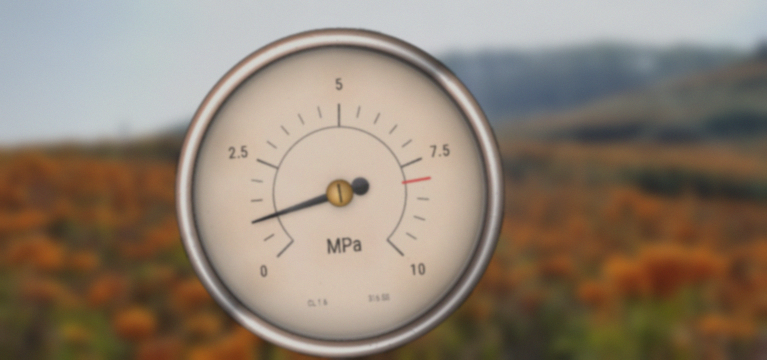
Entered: 1 MPa
